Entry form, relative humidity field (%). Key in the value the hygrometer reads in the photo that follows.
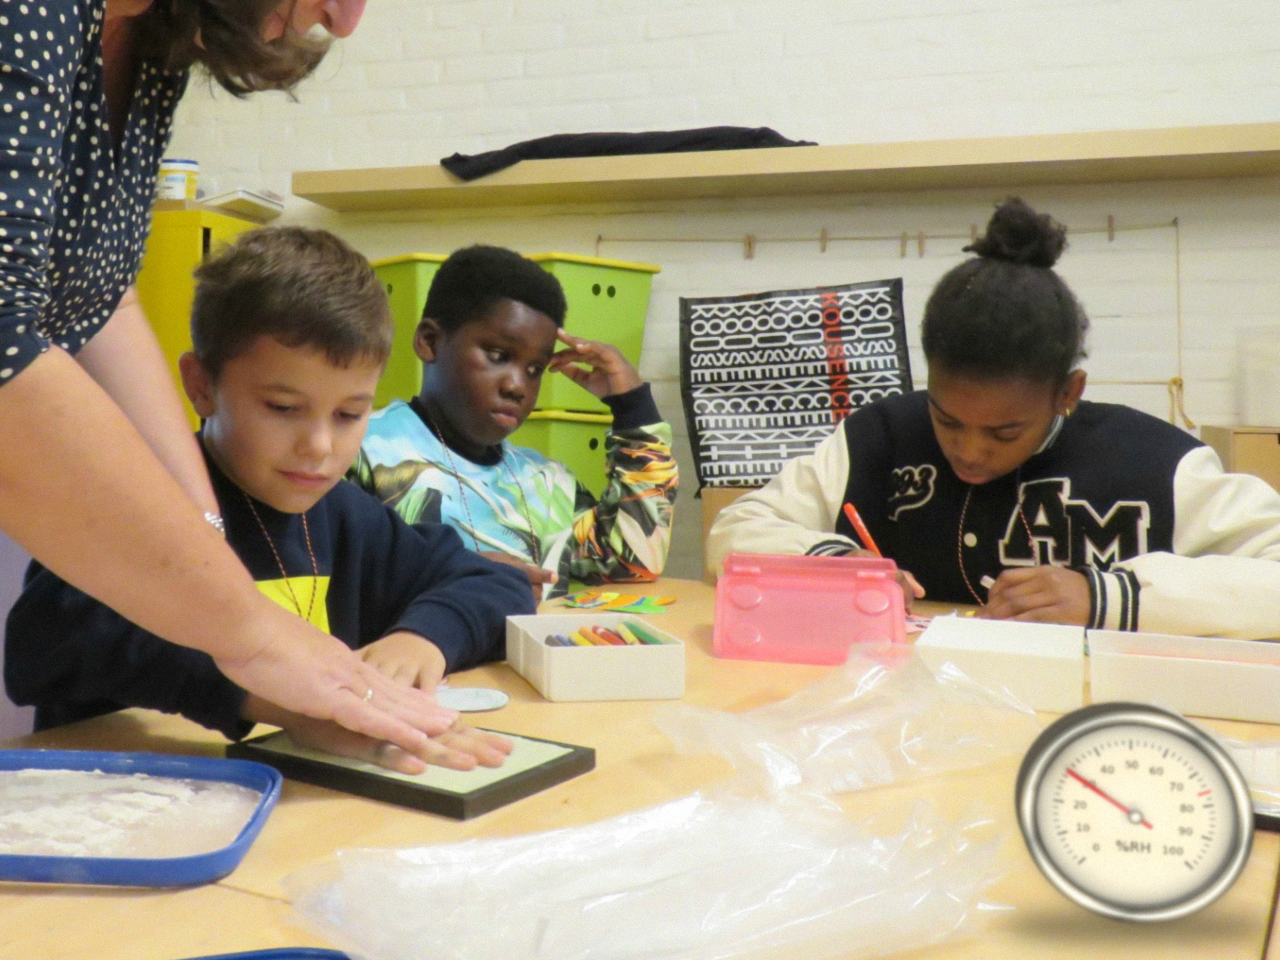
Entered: 30 %
